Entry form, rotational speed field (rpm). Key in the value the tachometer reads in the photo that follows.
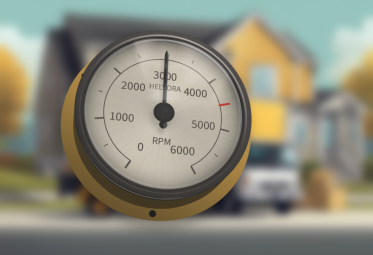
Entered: 3000 rpm
